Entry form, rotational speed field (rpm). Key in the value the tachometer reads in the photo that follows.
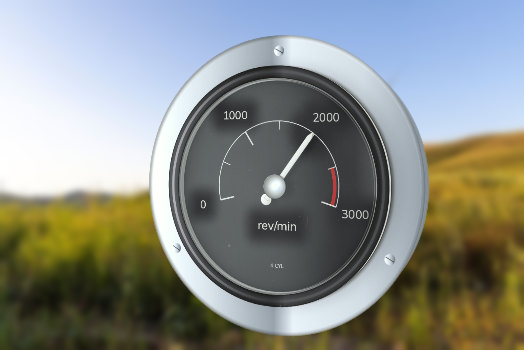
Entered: 2000 rpm
